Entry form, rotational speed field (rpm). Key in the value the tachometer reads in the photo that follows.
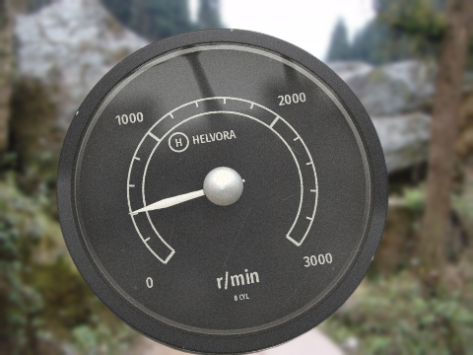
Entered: 400 rpm
